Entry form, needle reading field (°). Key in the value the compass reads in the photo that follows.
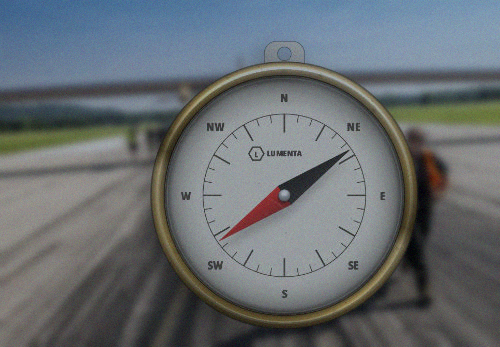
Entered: 235 °
